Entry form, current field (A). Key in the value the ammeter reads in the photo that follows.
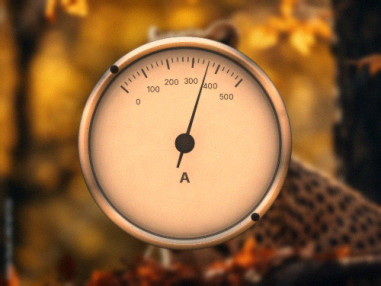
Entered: 360 A
